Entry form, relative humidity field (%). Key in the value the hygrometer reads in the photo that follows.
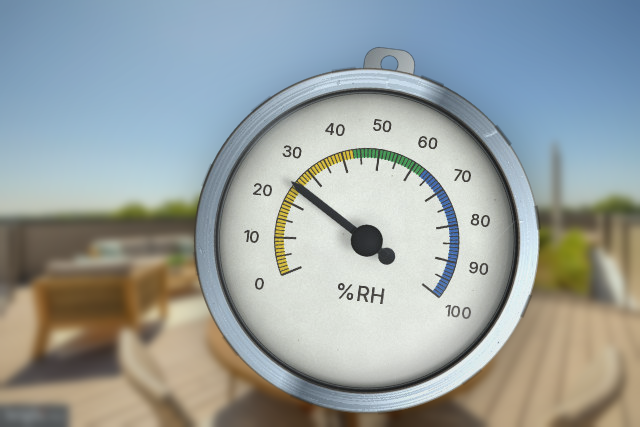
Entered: 25 %
